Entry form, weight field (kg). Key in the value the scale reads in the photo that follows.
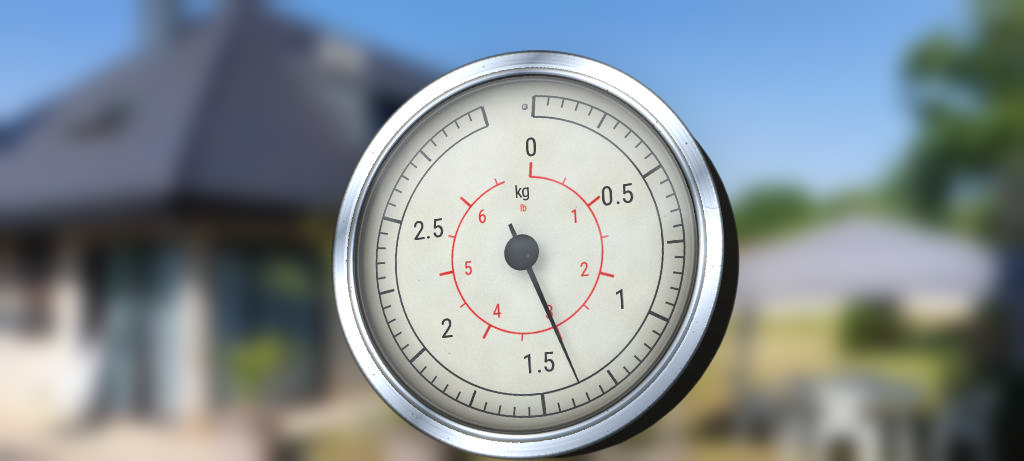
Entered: 1.35 kg
